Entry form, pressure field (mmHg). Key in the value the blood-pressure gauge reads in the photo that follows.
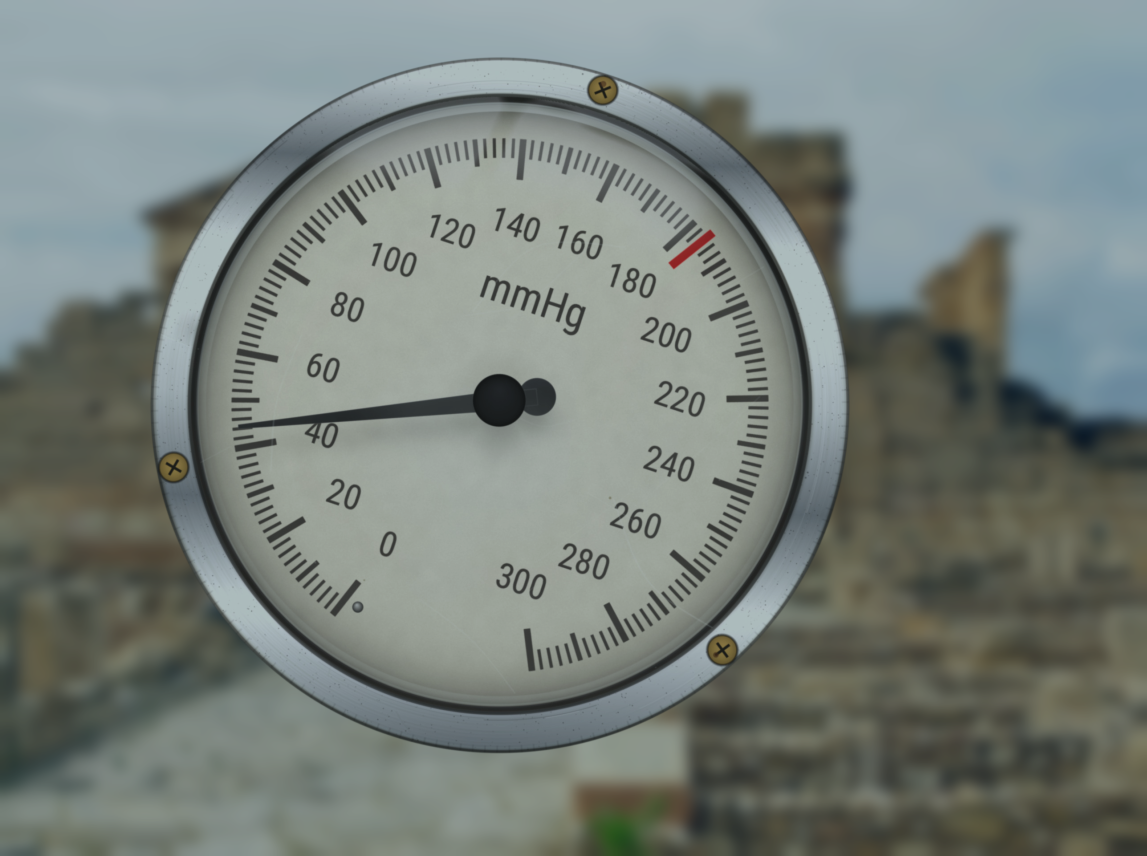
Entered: 44 mmHg
